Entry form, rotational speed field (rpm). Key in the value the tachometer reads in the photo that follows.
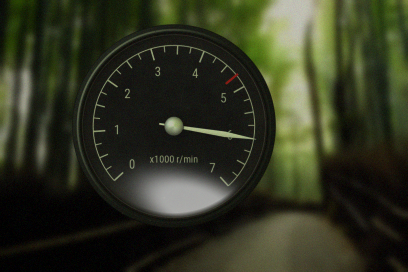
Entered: 6000 rpm
